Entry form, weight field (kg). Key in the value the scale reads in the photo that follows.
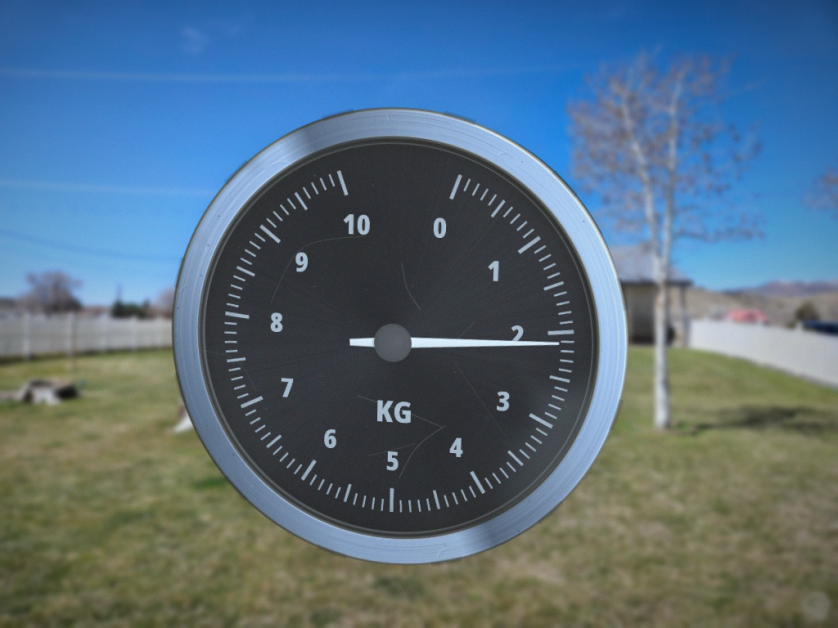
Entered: 2.1 kg
